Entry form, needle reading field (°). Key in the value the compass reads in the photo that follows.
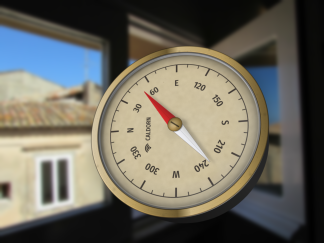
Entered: 50 °
